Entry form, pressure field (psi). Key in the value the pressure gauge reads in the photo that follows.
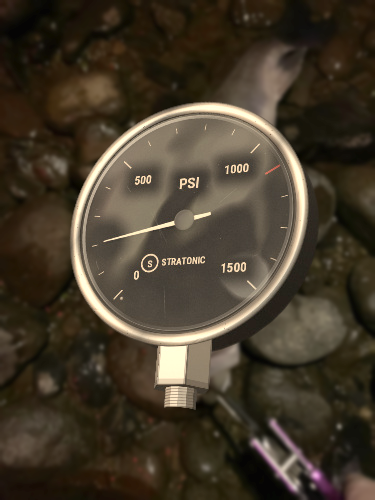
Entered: 200 psi
